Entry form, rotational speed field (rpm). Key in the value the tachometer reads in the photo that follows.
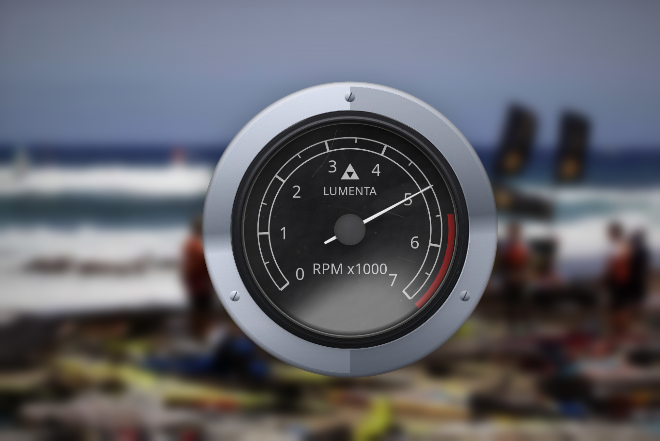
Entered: 5000 rpm
